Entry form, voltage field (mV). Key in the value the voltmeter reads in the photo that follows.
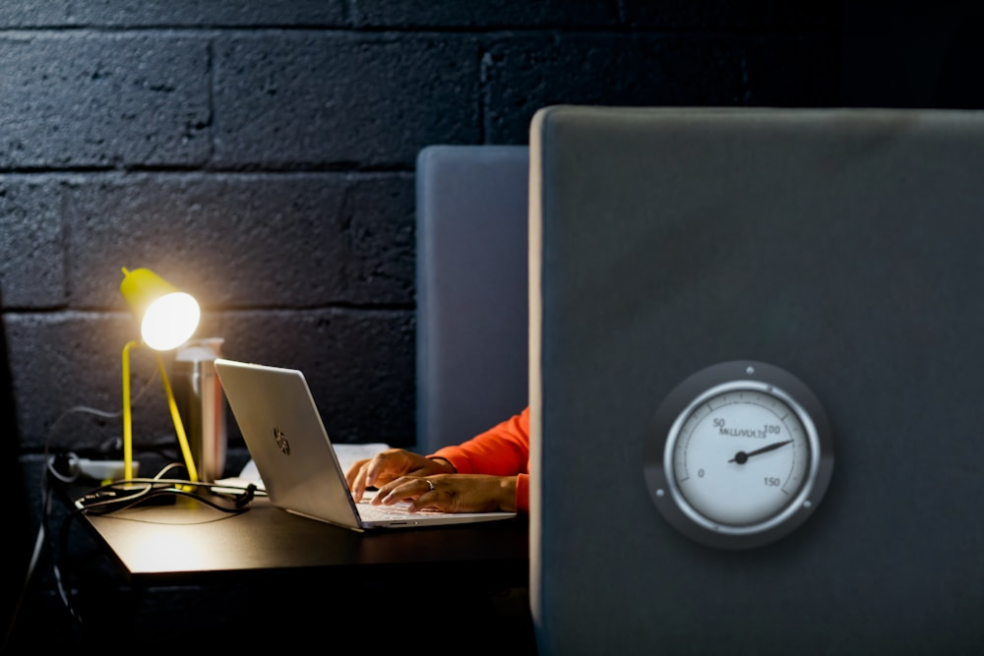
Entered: 115 mV
